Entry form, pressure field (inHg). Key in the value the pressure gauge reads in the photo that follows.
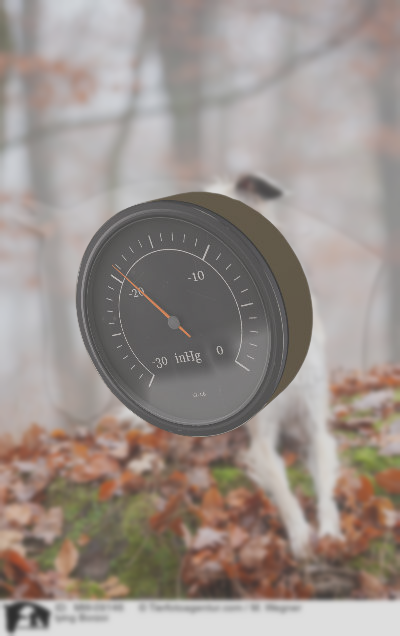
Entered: -19 inHg
